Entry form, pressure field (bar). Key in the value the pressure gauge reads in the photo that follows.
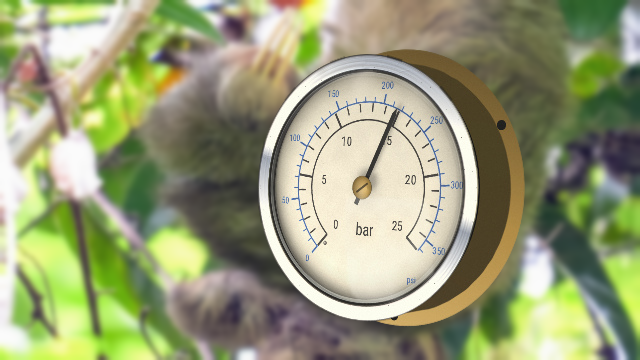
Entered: 15 bar
